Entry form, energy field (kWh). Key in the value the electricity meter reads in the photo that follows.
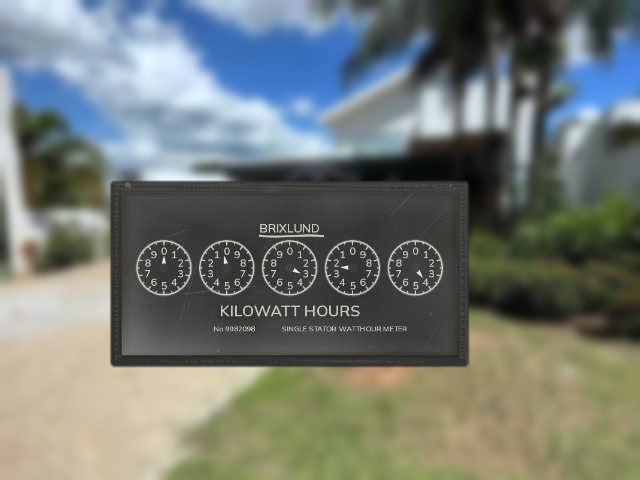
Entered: 324 kWh
